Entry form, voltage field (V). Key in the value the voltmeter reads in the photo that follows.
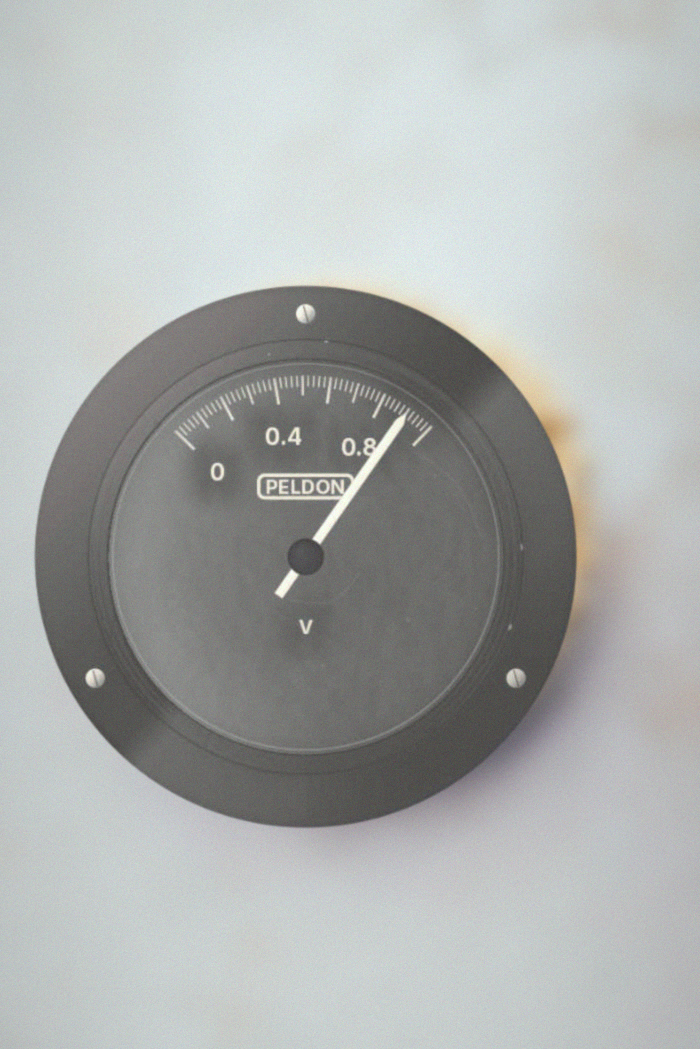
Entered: 0.9 V
